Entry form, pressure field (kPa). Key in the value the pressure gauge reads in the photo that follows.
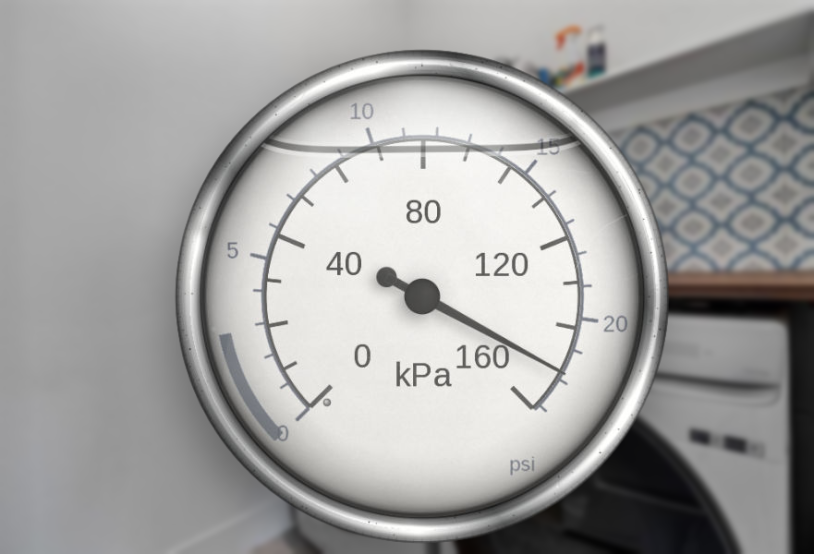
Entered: 150 kPa
